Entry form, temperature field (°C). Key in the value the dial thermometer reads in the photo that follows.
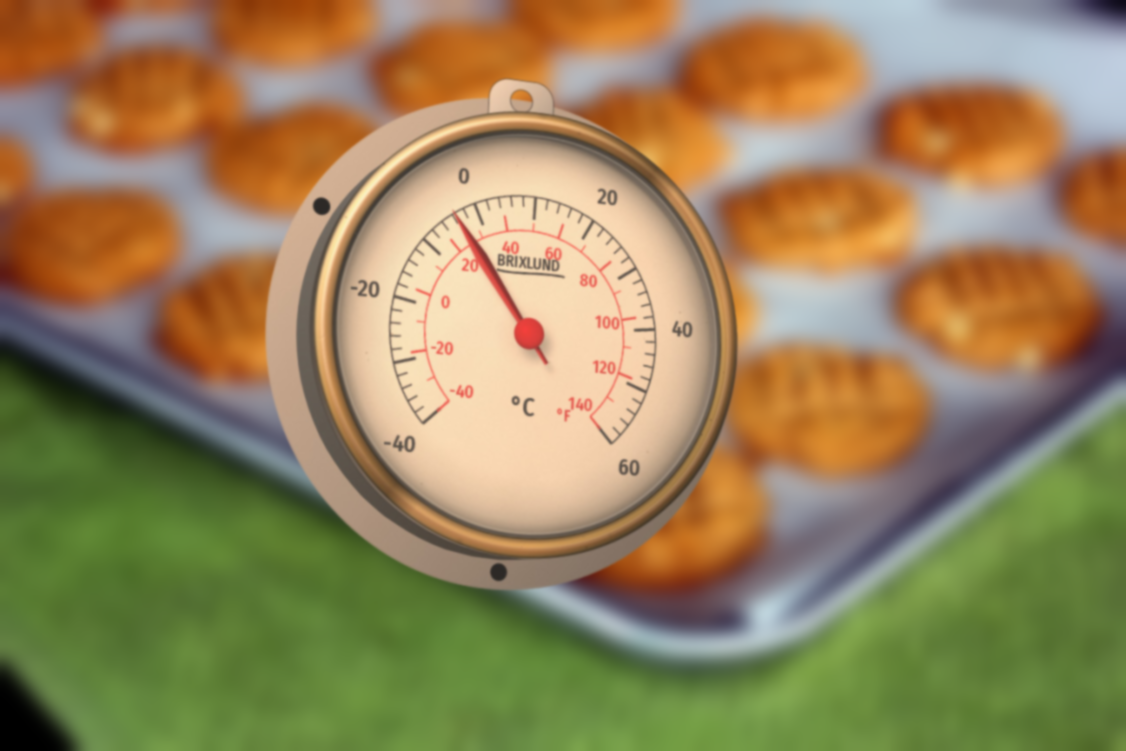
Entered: -4 °C
